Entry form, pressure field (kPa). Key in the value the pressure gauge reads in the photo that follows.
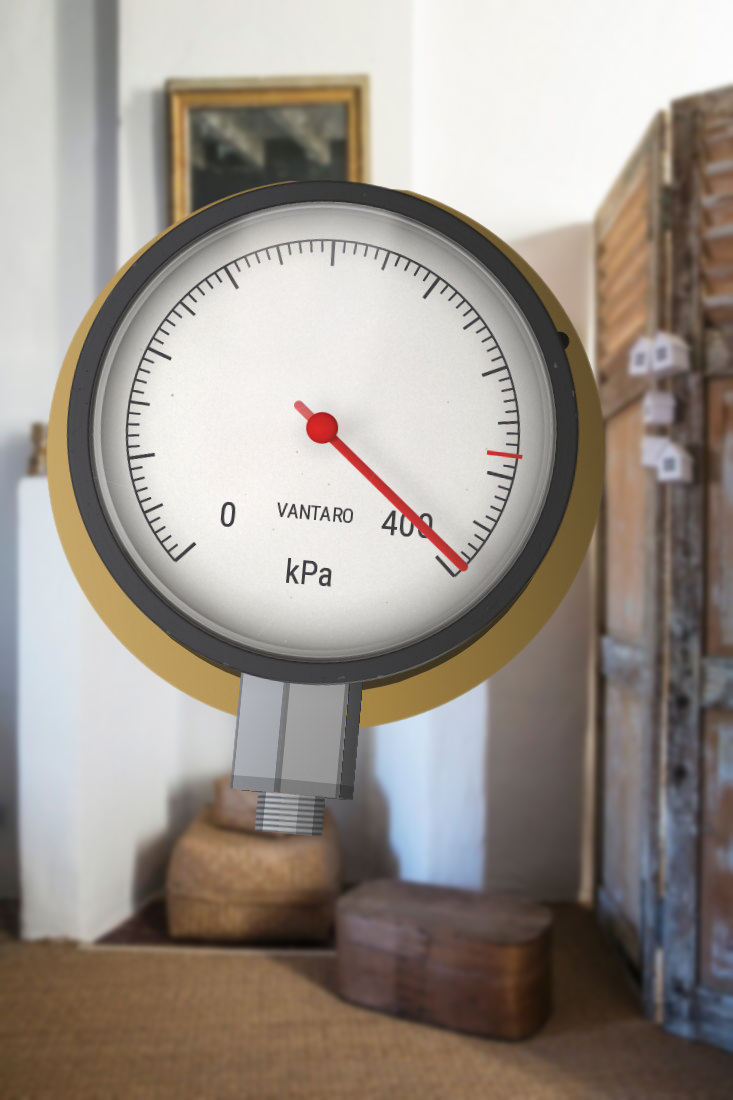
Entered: 395 kPa
